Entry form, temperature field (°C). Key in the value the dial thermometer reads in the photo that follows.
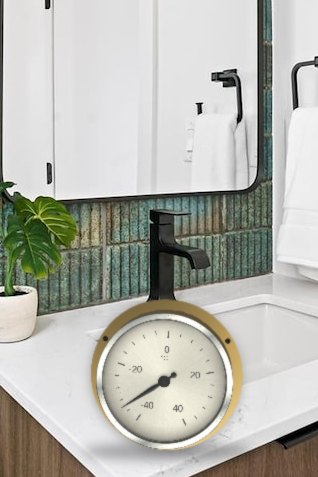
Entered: -34 °C
